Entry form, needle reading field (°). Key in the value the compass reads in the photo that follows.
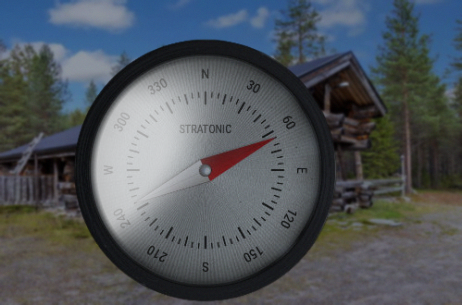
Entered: 65 °
